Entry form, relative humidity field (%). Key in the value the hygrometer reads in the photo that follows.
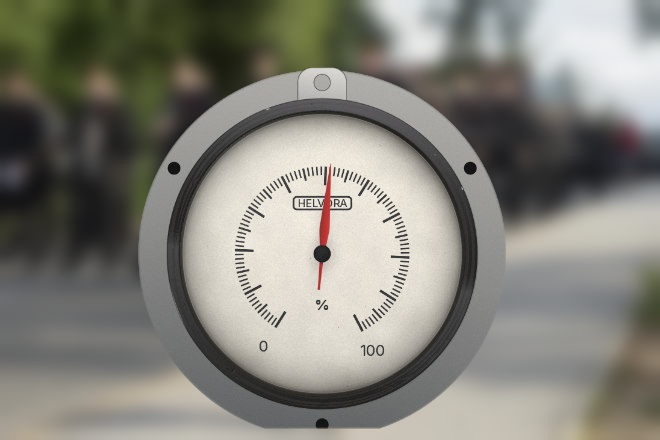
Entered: 51 %
